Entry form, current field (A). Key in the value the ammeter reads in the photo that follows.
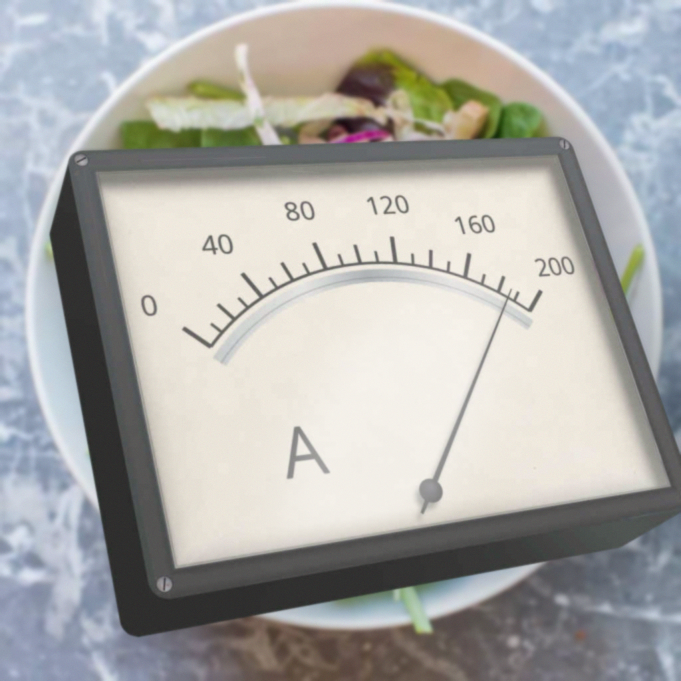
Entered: 185 A
